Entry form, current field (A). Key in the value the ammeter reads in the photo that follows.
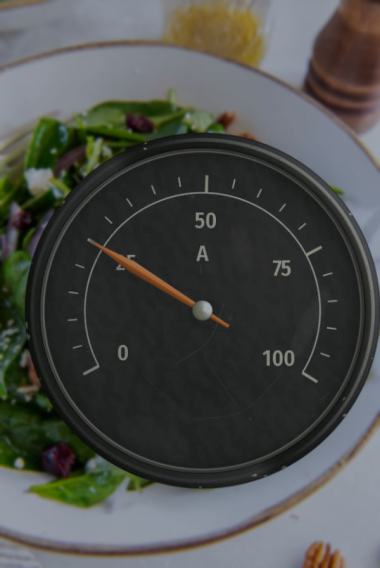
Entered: 25 A
